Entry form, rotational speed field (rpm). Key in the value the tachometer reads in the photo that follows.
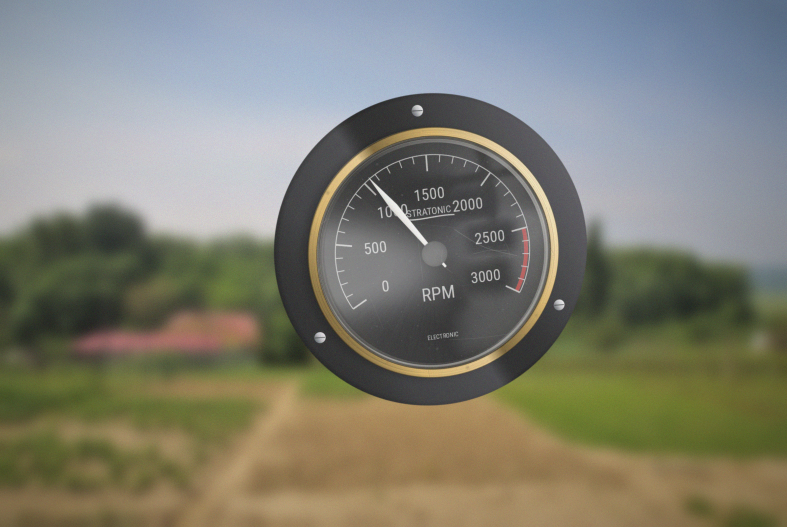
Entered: 1050 rpm
